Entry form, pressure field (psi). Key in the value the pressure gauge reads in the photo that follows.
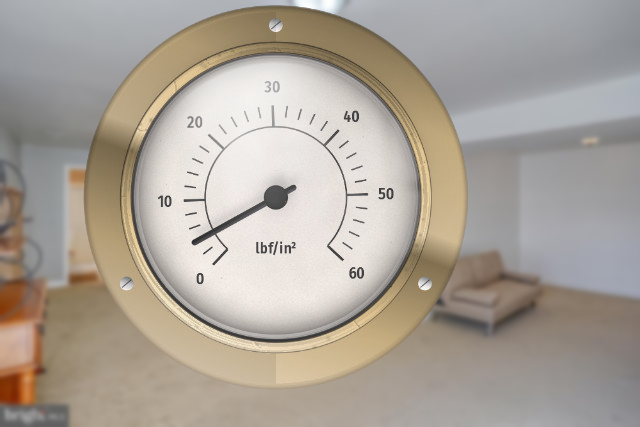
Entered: 4 psi
